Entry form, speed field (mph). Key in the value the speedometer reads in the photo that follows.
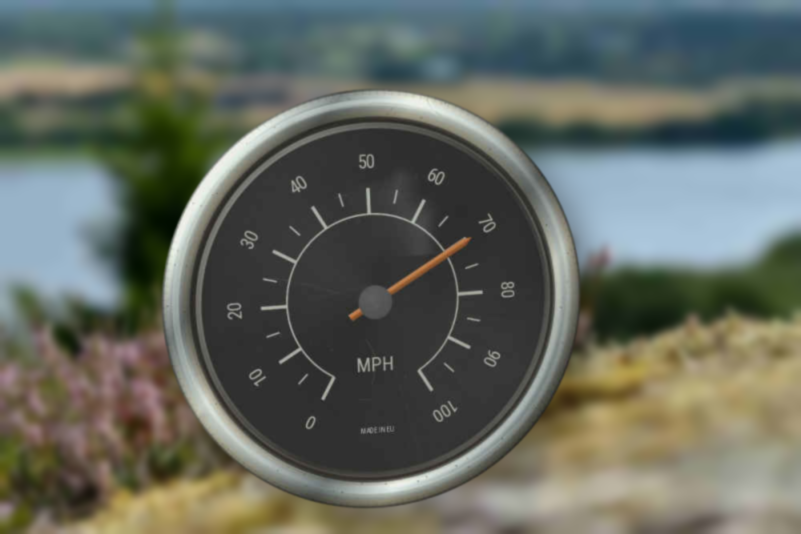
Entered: 70 mph
